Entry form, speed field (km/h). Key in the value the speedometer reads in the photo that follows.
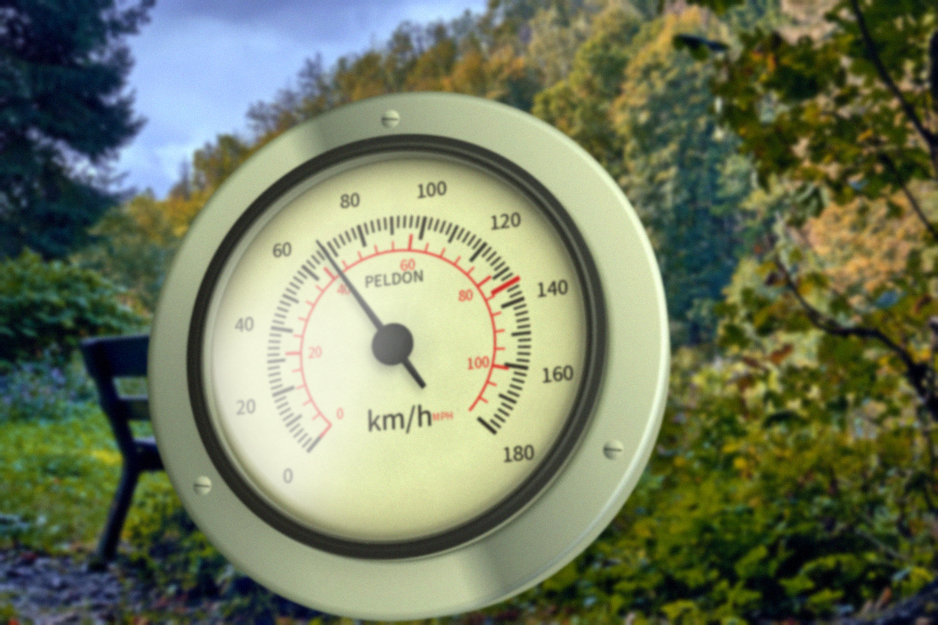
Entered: 68 km/h
